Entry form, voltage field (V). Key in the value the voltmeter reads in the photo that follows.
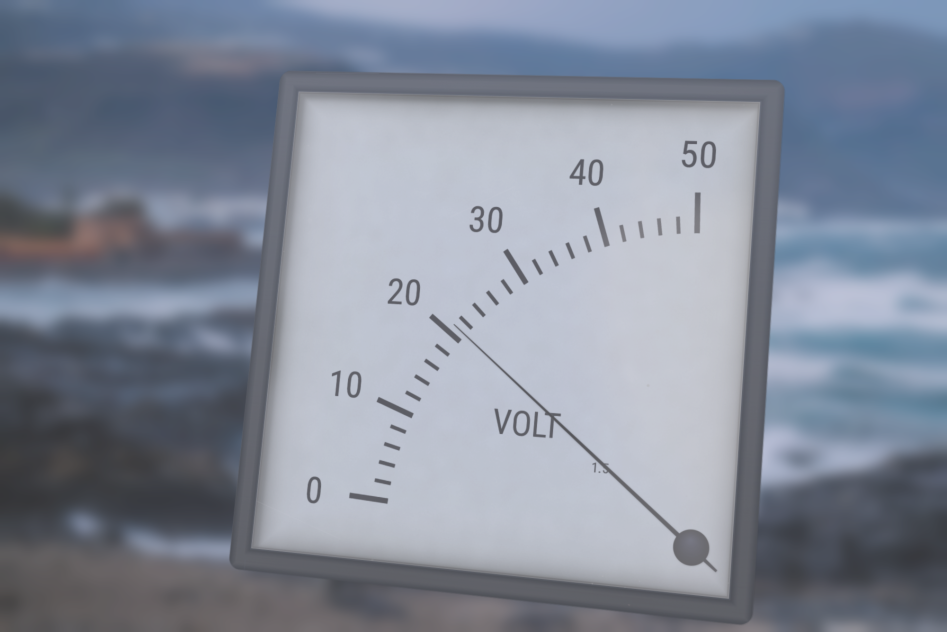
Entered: 21 V
